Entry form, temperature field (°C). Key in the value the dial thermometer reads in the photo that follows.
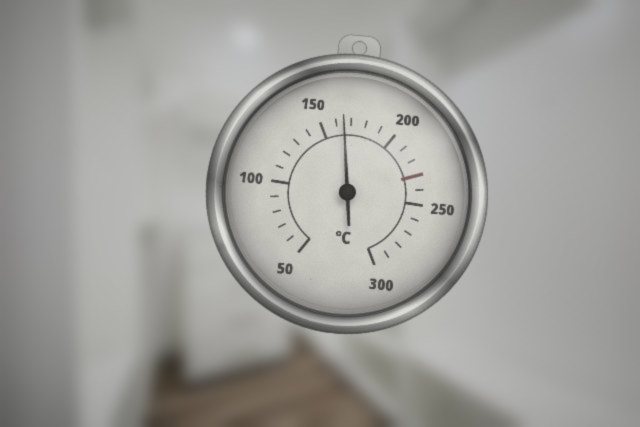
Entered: 165 °C
